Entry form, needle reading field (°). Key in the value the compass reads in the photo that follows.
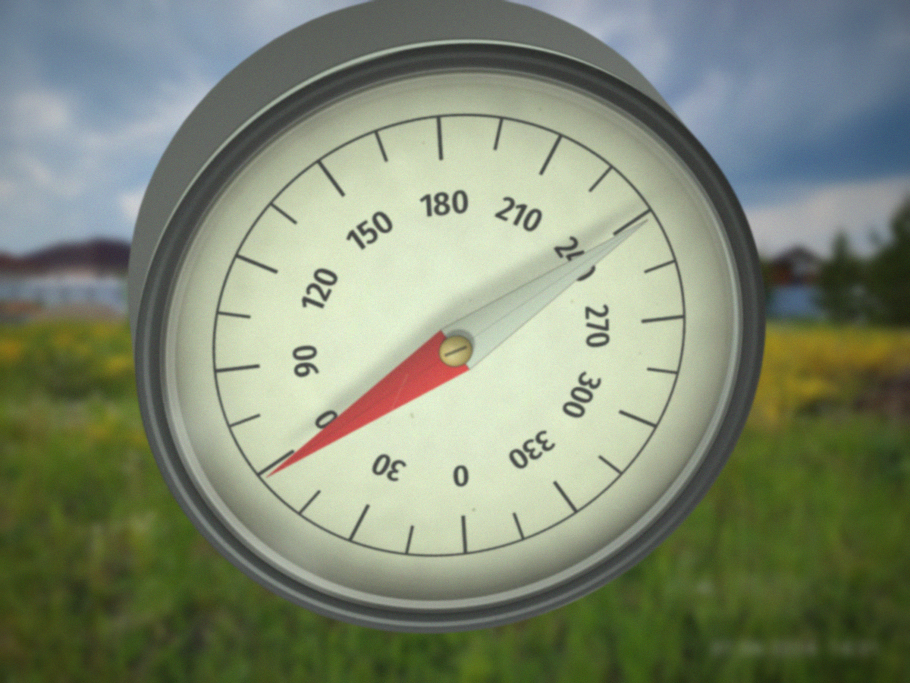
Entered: 60 °
